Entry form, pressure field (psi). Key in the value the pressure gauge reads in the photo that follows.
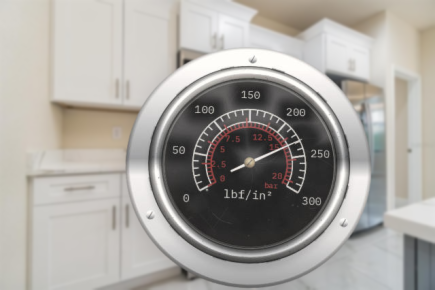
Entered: 230 psi
